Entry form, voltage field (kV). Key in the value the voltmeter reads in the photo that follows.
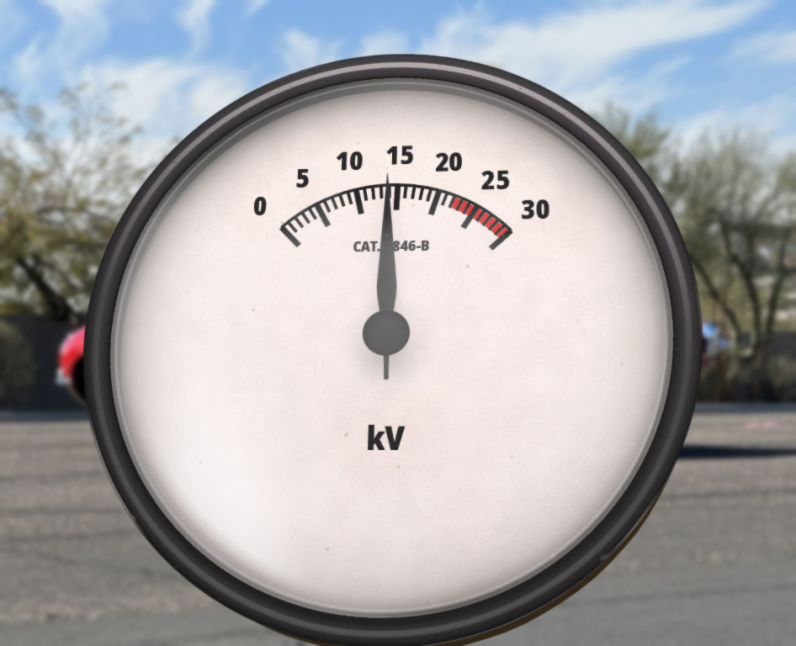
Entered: 14 kV
